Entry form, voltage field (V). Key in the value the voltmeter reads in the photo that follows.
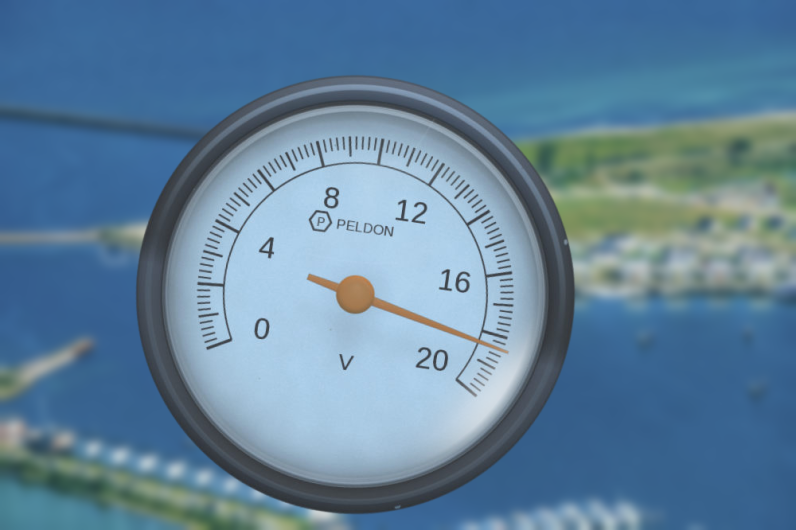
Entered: 18.4 V
